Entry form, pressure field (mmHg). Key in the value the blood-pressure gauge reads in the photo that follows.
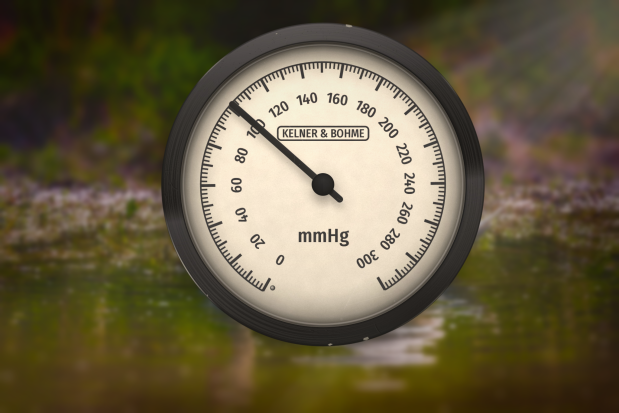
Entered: 102 mmHg
